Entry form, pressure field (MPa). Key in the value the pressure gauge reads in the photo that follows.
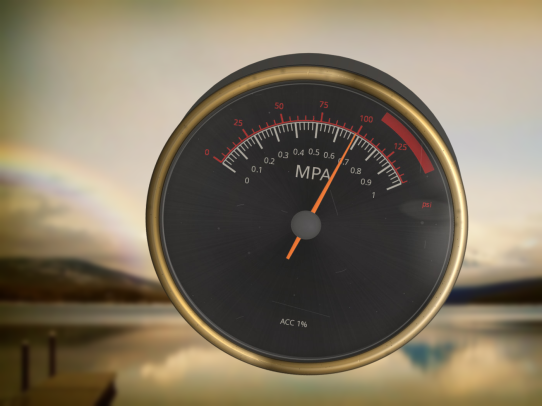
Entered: 0.68 MPa
